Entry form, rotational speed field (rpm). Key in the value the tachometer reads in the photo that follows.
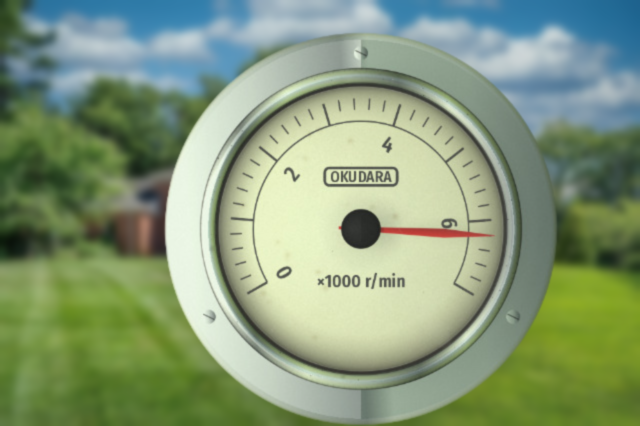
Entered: 6200 rpm
